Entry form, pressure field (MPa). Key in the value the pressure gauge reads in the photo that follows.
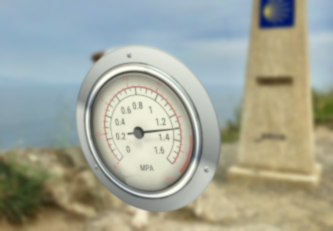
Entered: 1.3 MPa
